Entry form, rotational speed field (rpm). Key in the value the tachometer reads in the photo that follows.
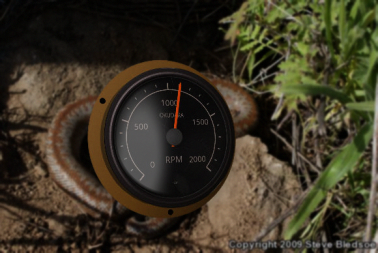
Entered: 1100 rpm
